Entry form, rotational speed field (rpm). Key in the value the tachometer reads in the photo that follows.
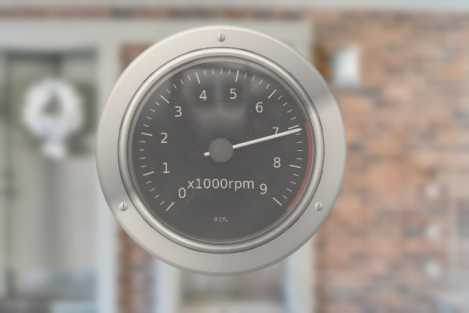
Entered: 7100 rpm
